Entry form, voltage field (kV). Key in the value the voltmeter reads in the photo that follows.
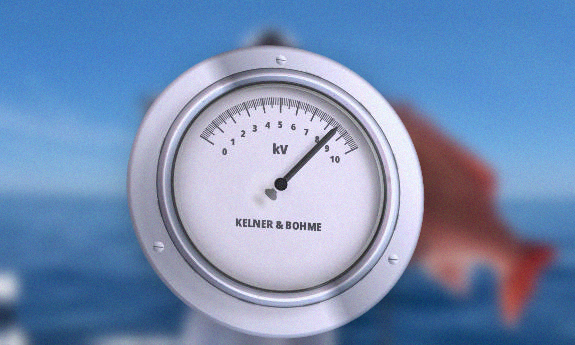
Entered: 8.5 kV
